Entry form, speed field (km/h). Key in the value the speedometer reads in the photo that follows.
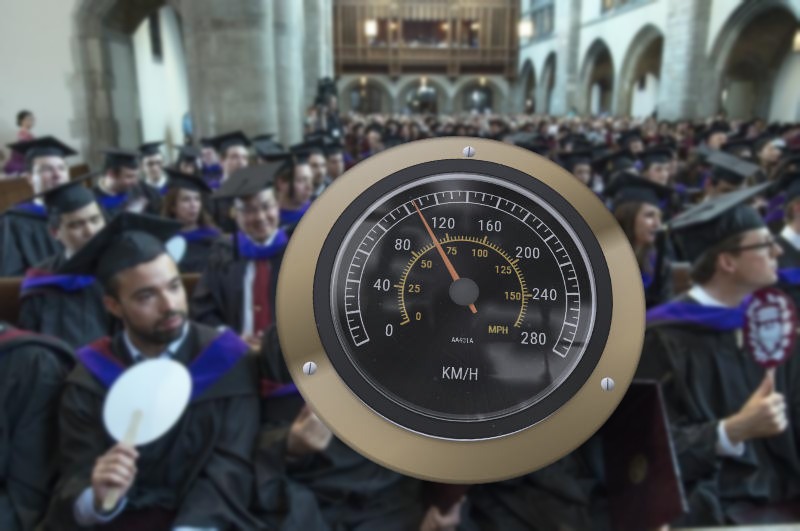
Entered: 105 km/h
